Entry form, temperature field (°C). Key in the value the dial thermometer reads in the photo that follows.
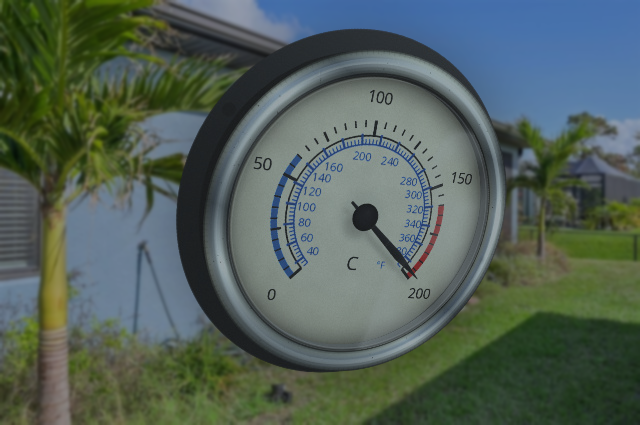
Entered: 197.5 °C
